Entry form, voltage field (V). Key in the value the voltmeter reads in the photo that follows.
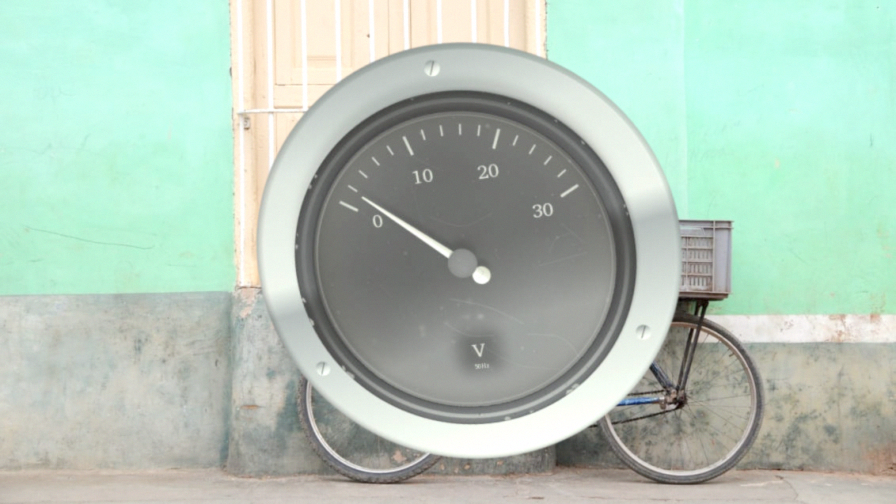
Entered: 2 V
